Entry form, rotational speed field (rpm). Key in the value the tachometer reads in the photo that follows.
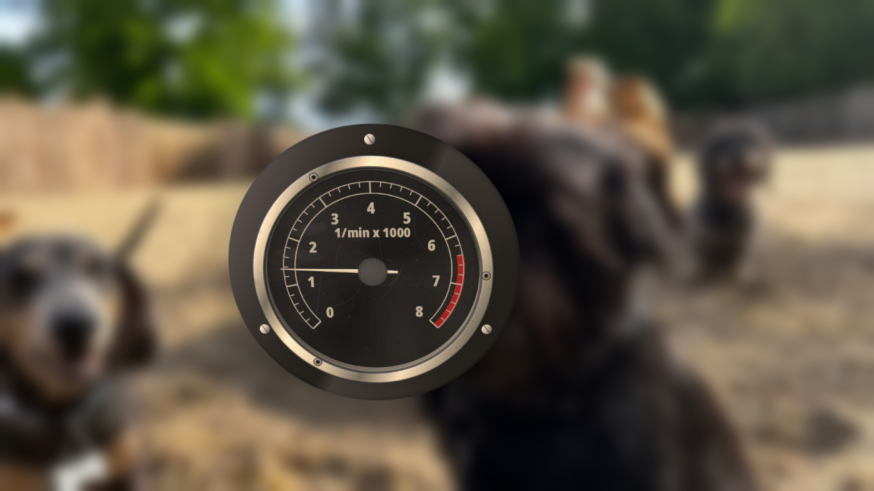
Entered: 1400 rpm
